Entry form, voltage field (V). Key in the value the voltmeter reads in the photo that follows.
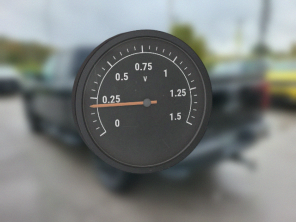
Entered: 0.2 V
